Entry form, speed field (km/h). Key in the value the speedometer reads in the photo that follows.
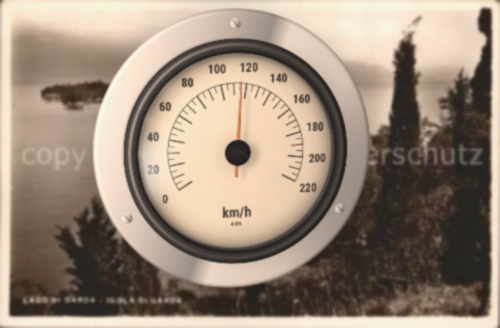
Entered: 115 km/h
